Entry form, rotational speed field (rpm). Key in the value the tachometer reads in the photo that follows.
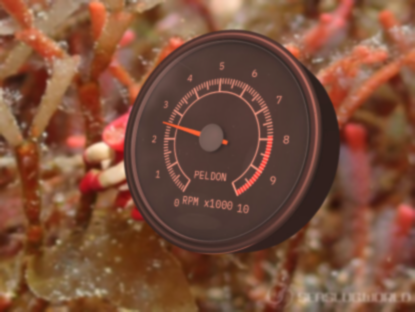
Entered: 2500 rpm
